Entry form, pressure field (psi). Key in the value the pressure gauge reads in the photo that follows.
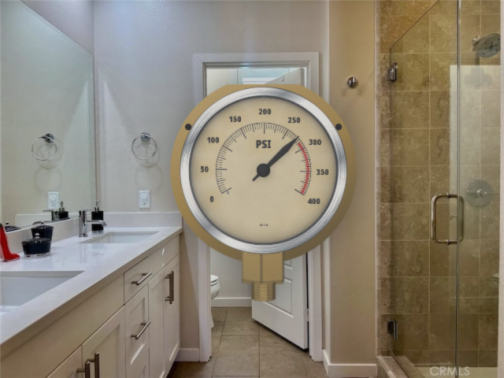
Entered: 275 psi
